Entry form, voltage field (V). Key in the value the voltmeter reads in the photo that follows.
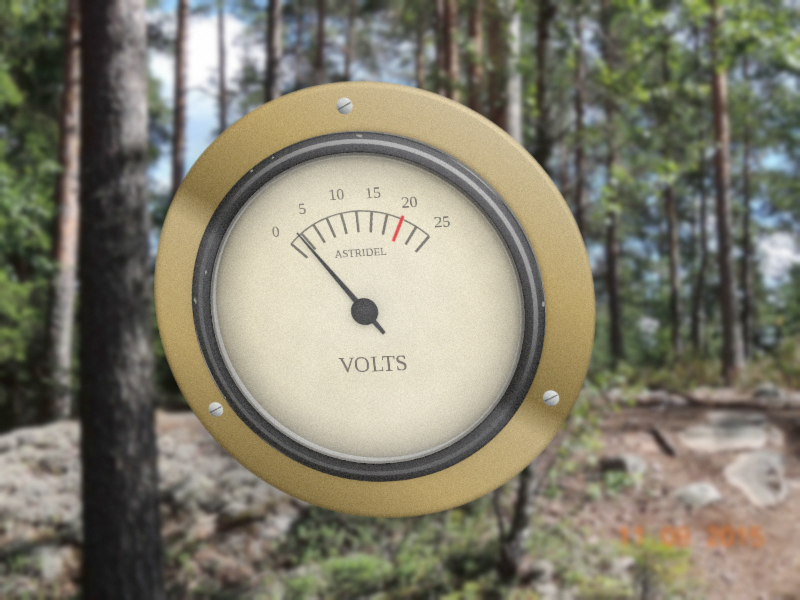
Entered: 2.5 V
